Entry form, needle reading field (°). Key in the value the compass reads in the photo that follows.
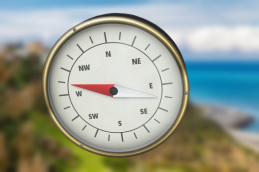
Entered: 285 °
